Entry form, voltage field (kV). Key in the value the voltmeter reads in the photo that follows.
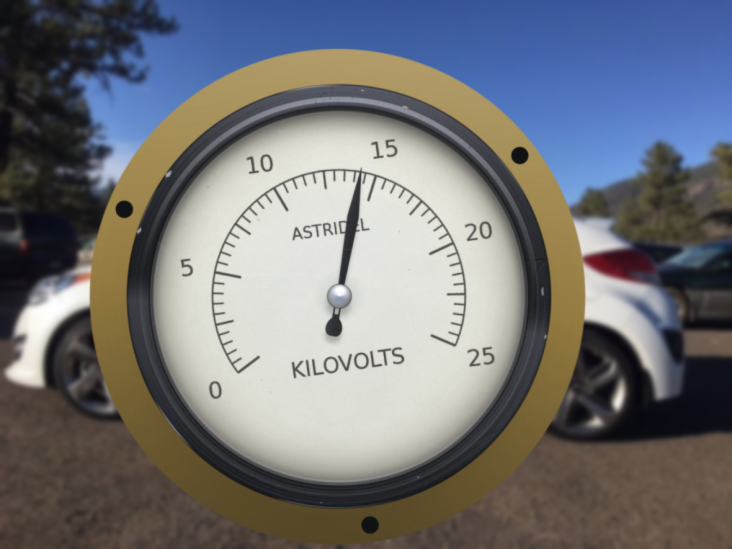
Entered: 14.25 kV
